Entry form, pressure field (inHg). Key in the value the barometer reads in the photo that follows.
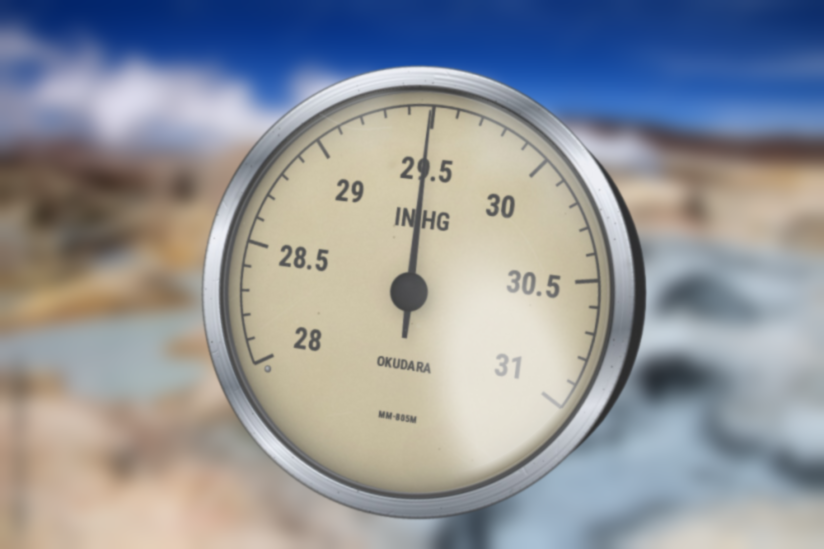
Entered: 29.5 inHg
